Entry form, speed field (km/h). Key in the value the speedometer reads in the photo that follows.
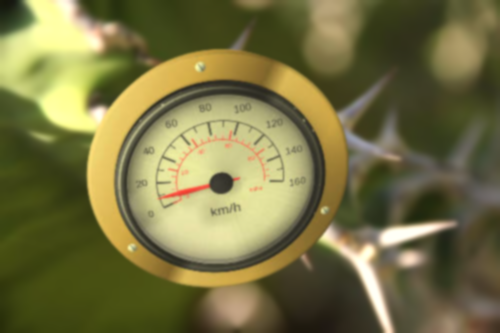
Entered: 10 km/h
